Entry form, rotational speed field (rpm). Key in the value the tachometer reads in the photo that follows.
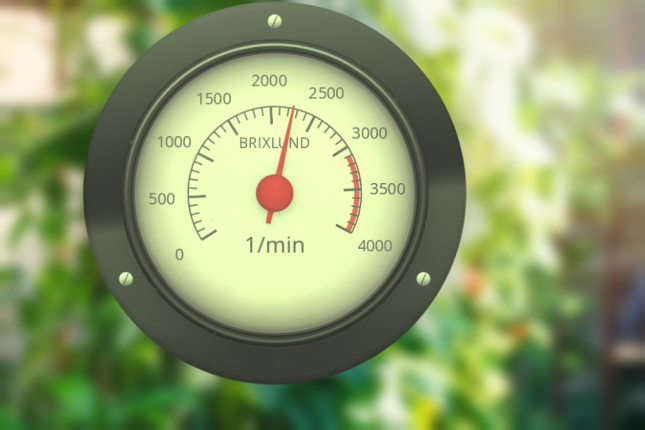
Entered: 2250 rpm
